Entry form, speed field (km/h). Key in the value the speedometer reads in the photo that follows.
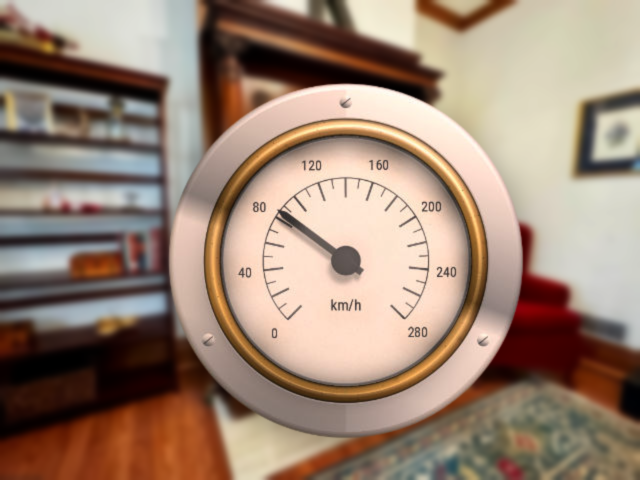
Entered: 85 km/h
